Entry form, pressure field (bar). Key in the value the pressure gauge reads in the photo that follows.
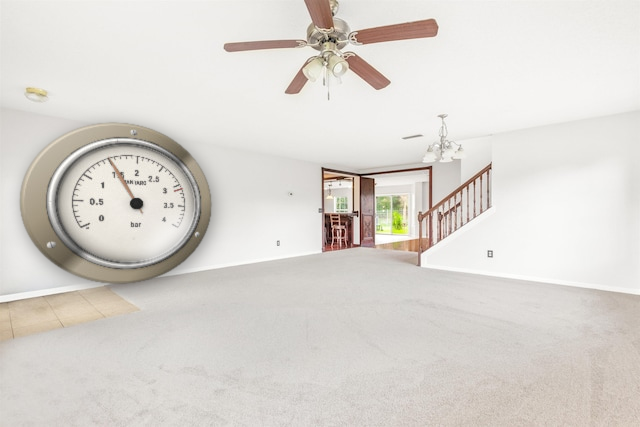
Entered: 1.5 bar
